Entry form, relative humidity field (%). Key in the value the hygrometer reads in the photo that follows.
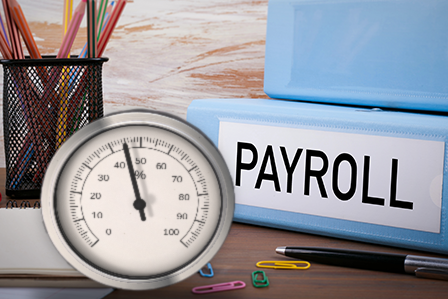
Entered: 45 %
